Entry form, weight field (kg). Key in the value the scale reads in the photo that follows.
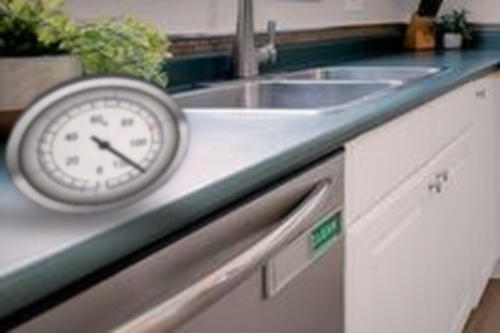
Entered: 115 kg
